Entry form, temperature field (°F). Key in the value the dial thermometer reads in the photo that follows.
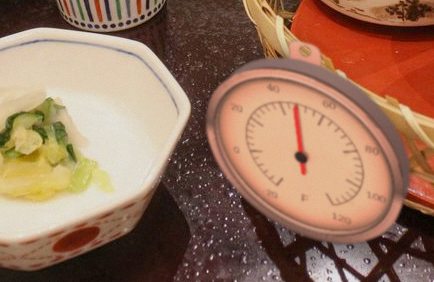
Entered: 48 °F
